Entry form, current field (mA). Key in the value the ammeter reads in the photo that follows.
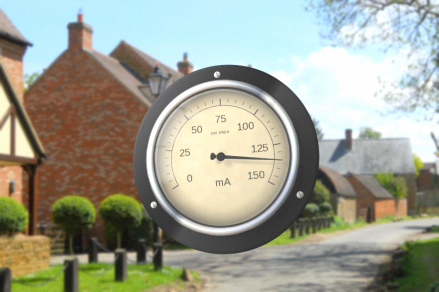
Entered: 135 mA
